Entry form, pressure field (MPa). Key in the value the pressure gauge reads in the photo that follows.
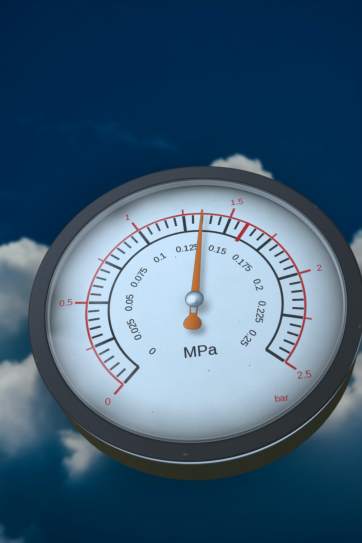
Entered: 0.135 MPa
